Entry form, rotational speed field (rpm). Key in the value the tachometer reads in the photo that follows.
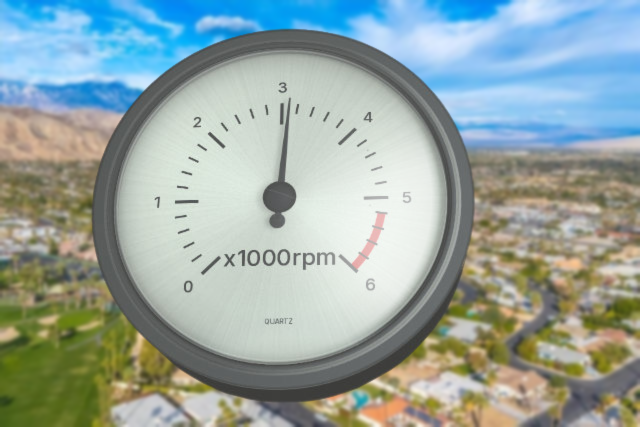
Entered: 3100 rpm
